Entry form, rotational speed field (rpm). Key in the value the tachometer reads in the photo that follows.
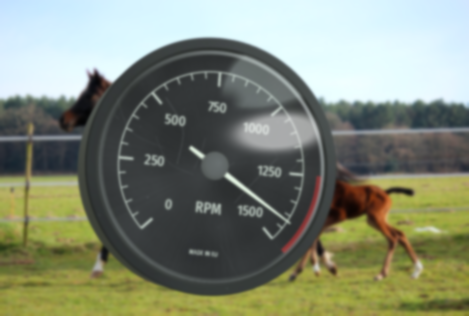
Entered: 1425 rpm
